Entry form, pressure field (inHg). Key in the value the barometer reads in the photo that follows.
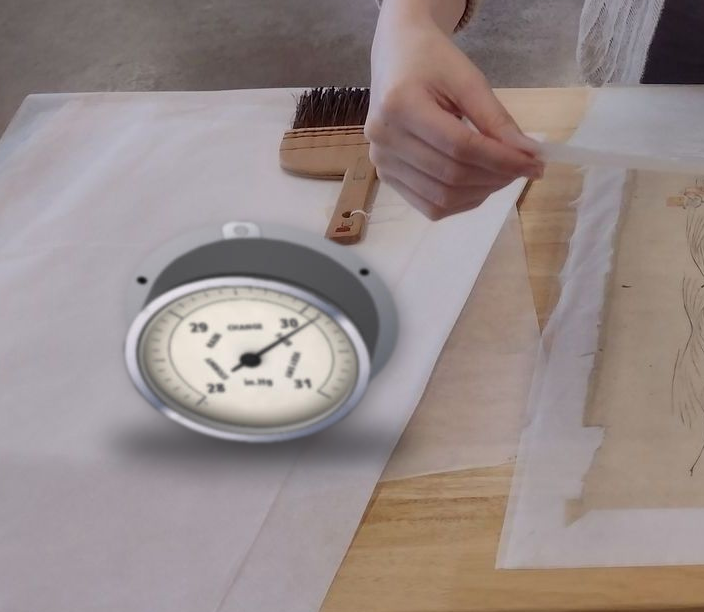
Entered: 30.1 inHg
